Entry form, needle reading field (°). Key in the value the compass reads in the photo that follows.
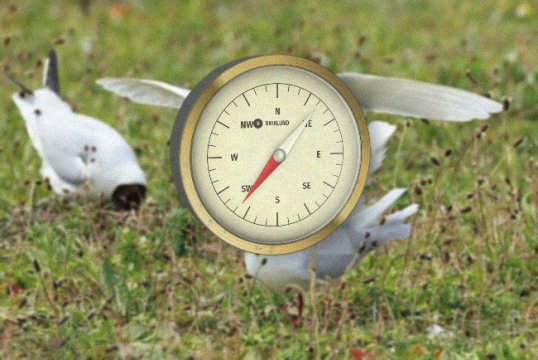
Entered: 220 °
